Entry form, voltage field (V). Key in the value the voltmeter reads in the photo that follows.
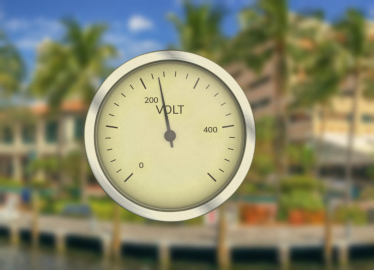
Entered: 230 V
